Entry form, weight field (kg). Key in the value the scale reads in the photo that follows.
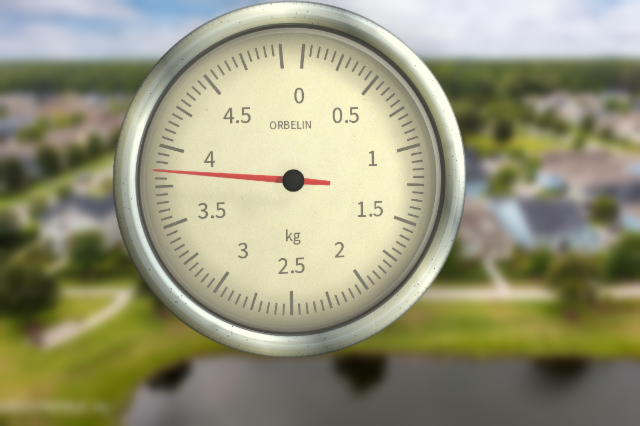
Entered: 3.85 kg
